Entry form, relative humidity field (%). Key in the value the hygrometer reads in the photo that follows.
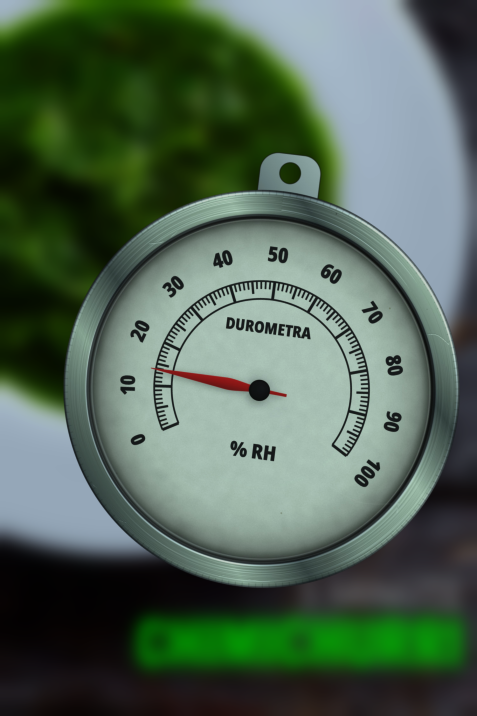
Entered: 14 %
